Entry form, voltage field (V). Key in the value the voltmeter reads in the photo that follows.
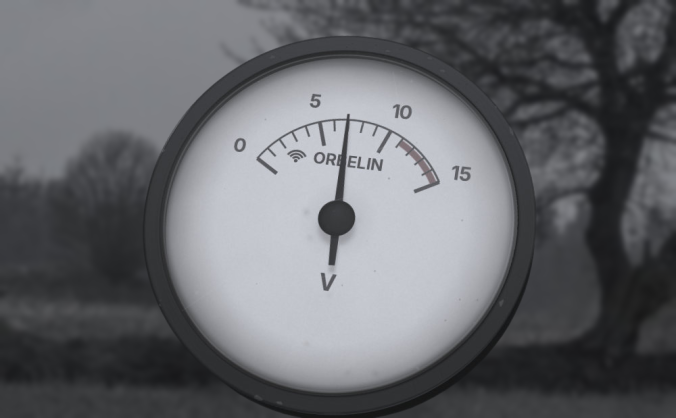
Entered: 7 V
